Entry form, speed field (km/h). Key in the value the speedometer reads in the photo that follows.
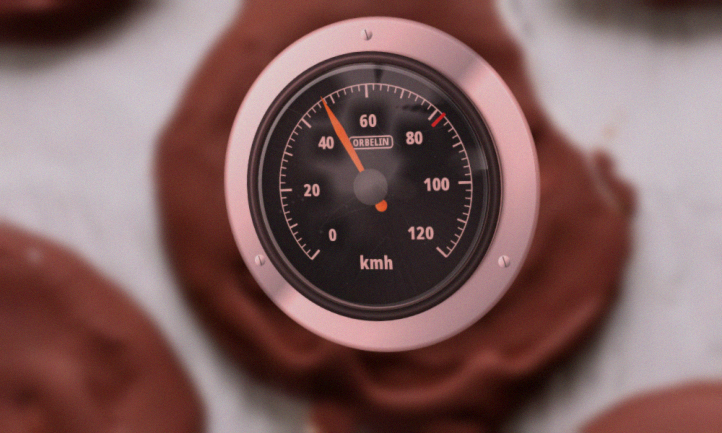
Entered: 48 km/h
